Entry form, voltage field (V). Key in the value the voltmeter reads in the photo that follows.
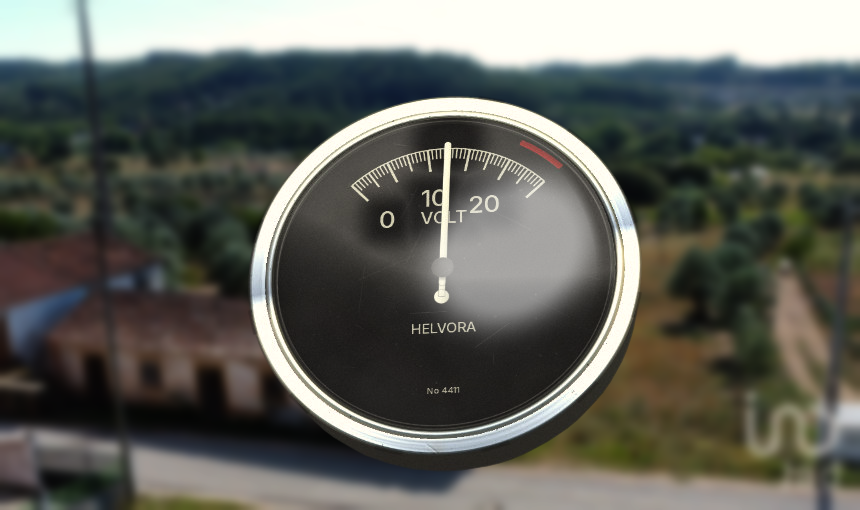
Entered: 12.5 V
